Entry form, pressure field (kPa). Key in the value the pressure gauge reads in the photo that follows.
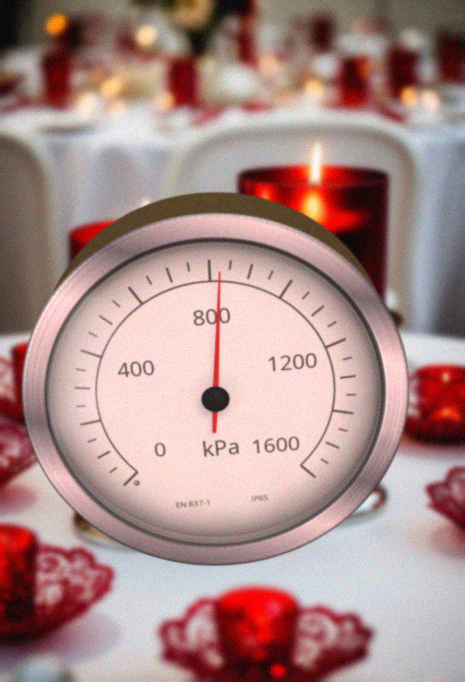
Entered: 825 kPa
